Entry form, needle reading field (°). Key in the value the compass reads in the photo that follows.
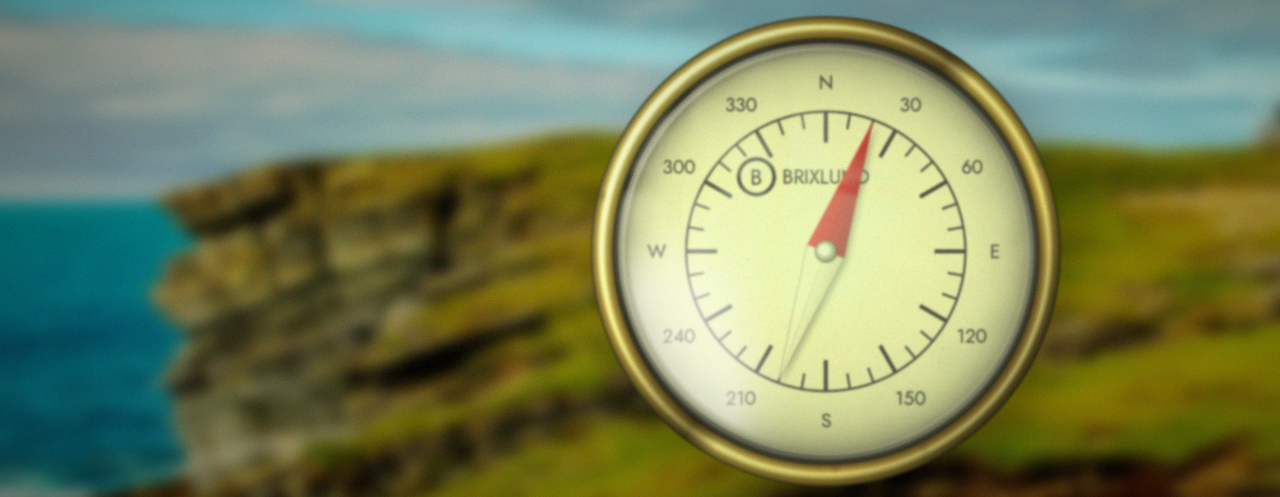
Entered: 20 °
